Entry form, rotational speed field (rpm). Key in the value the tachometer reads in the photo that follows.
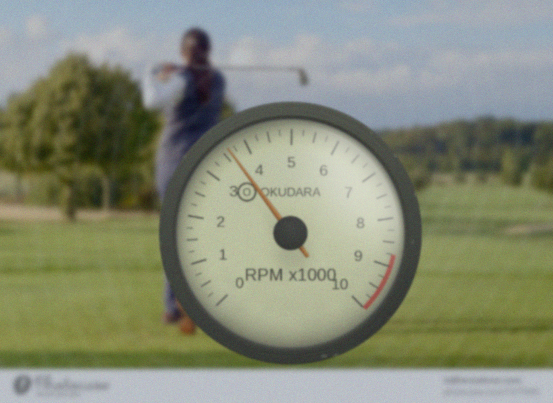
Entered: 3625 rpm
